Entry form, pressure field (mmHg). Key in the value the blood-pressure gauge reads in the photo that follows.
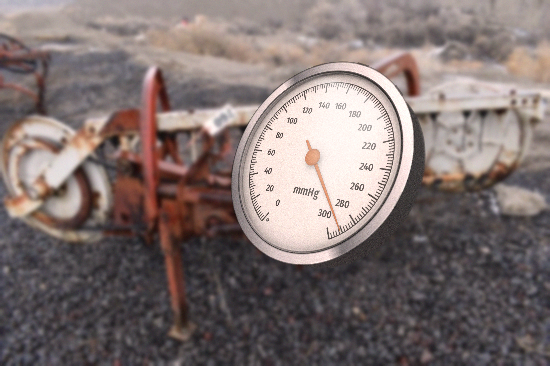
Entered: 290 mmHg
